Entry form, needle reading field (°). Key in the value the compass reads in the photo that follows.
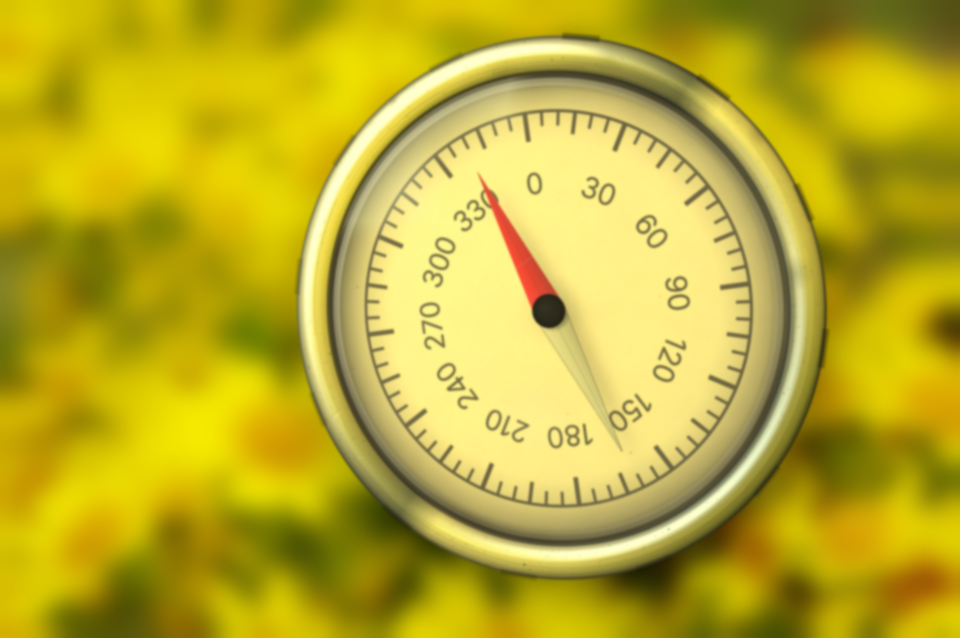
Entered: 340 °
